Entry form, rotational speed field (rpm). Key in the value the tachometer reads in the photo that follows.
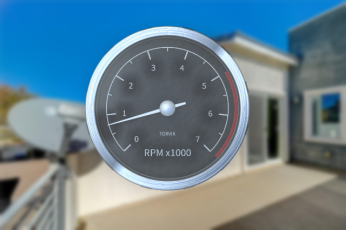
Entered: 750 rpm
